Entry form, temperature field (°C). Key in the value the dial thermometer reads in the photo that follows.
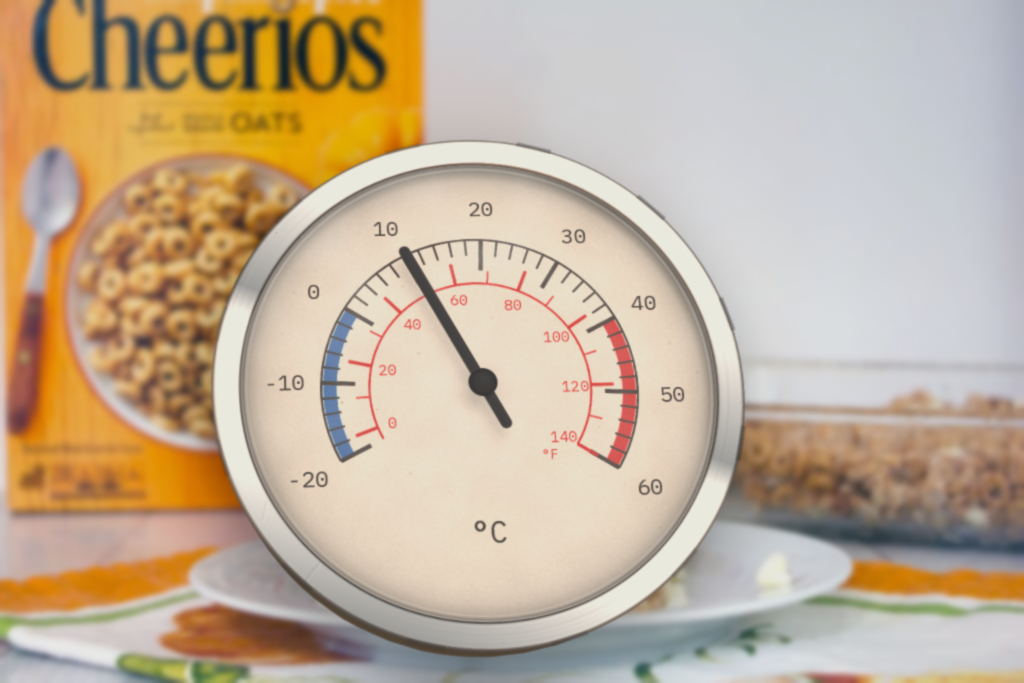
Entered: 10 °C
